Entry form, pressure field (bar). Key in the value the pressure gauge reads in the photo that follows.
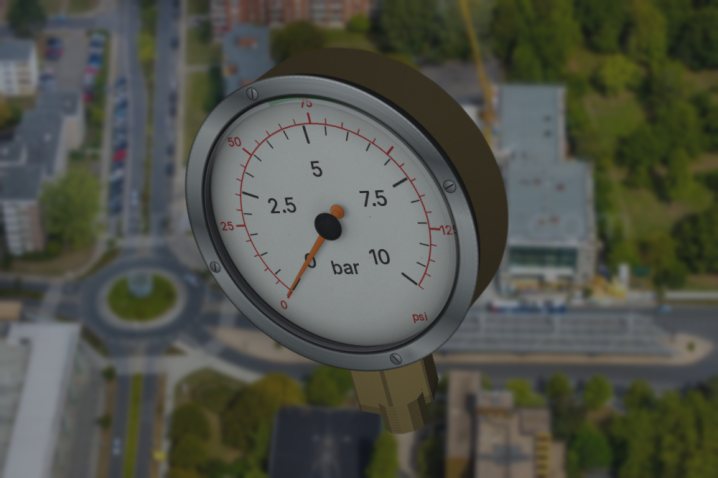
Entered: 0 bar
